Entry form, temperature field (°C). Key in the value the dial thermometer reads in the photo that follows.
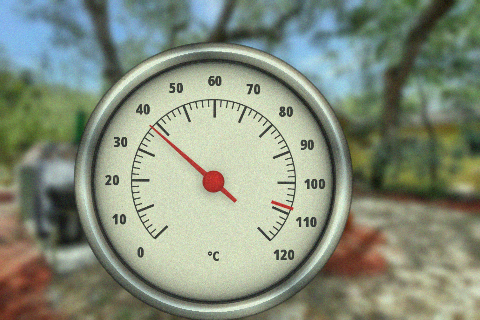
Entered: 38 °C
